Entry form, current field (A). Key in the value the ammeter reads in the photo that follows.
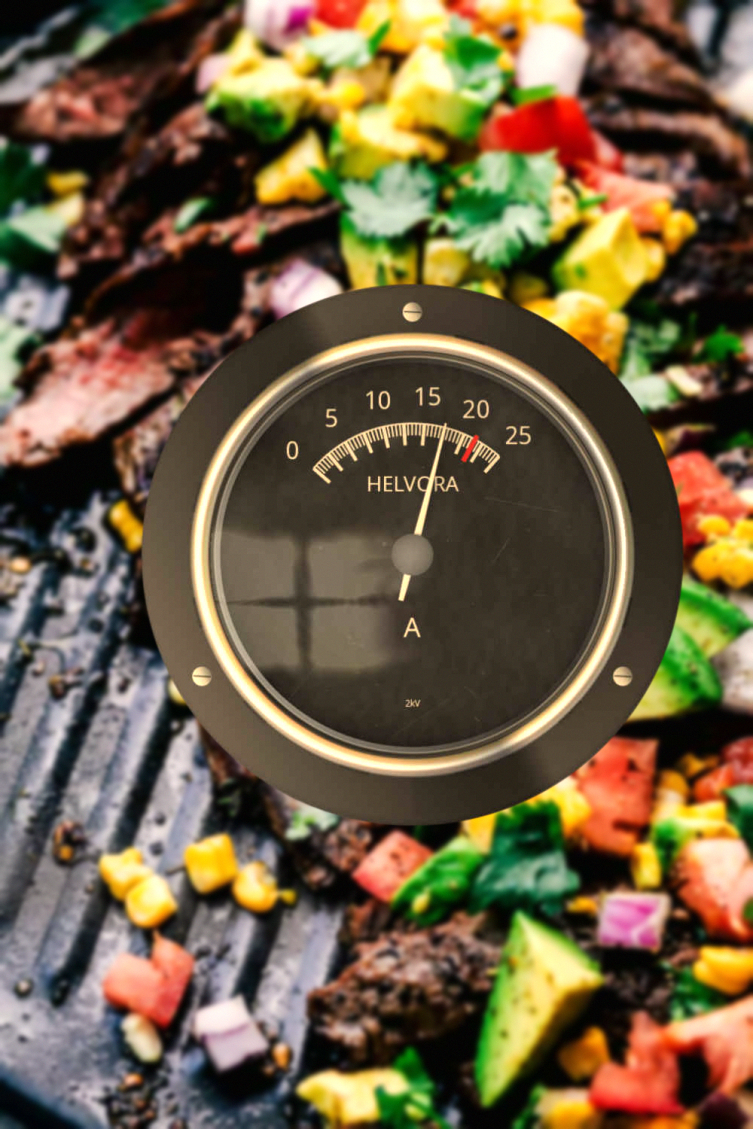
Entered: 17.5 A
